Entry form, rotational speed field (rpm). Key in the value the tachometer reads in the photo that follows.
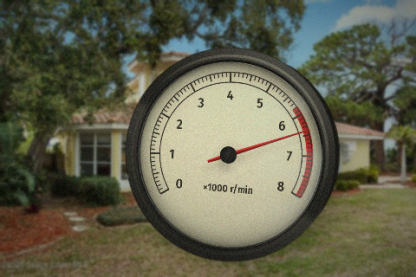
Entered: 6400 rpm
